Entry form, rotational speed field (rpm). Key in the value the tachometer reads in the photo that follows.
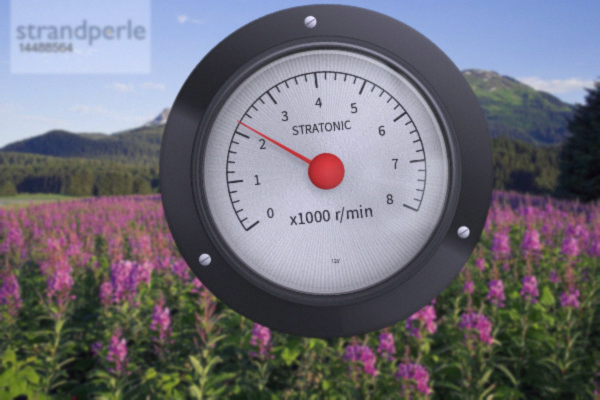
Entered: 2200 rpm
